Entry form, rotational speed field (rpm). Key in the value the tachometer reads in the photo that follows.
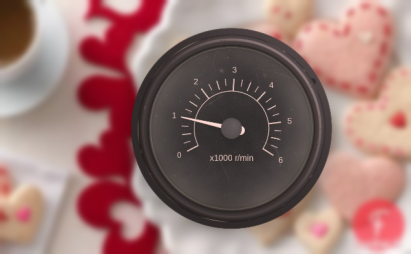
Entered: 1000 rpm
